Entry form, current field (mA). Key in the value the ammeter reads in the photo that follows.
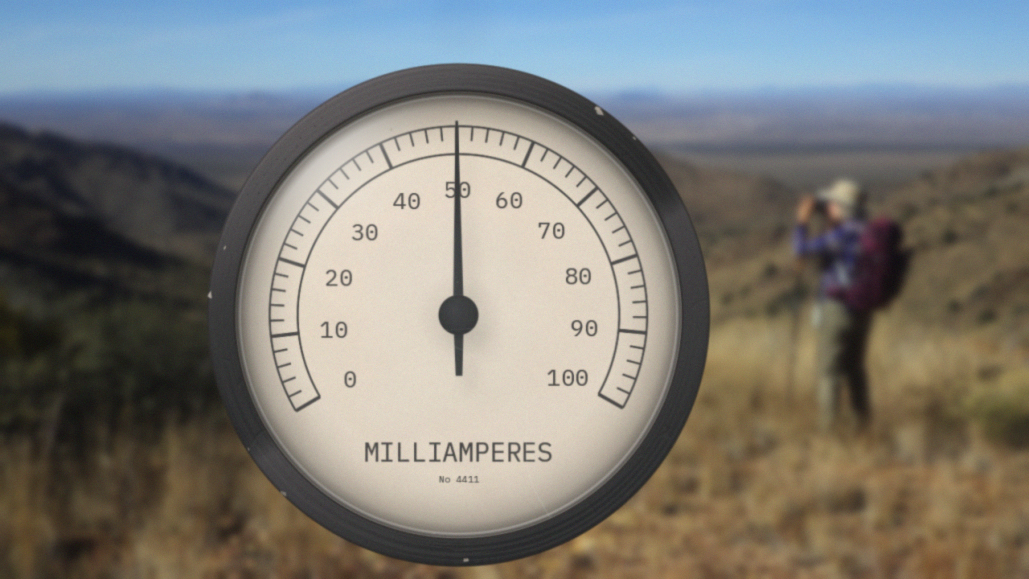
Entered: 50 mA
